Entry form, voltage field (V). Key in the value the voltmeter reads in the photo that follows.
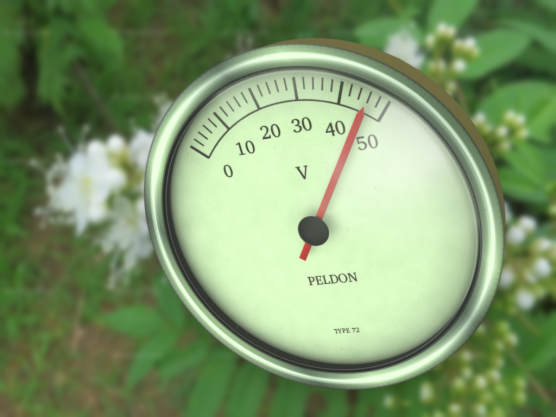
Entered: 46 V
